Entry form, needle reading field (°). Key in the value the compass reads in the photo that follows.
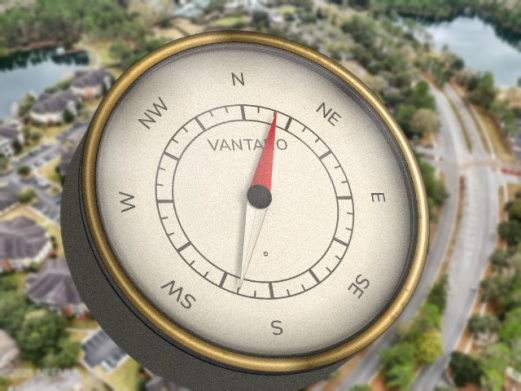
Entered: 20 °
